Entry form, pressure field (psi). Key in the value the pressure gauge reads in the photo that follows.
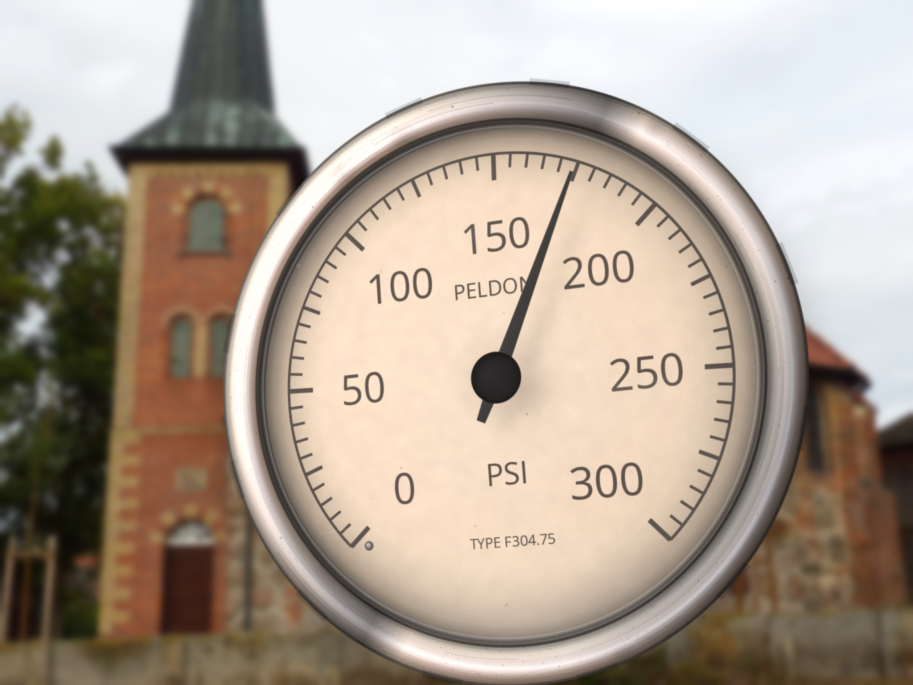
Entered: 175 psi
